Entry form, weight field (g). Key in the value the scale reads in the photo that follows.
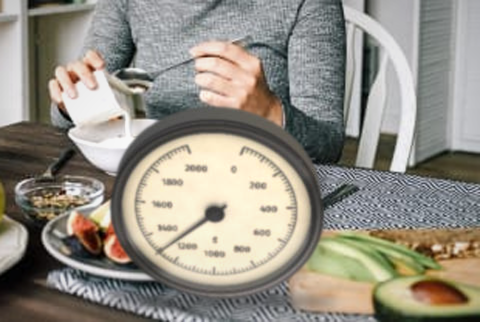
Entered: 1300 g
